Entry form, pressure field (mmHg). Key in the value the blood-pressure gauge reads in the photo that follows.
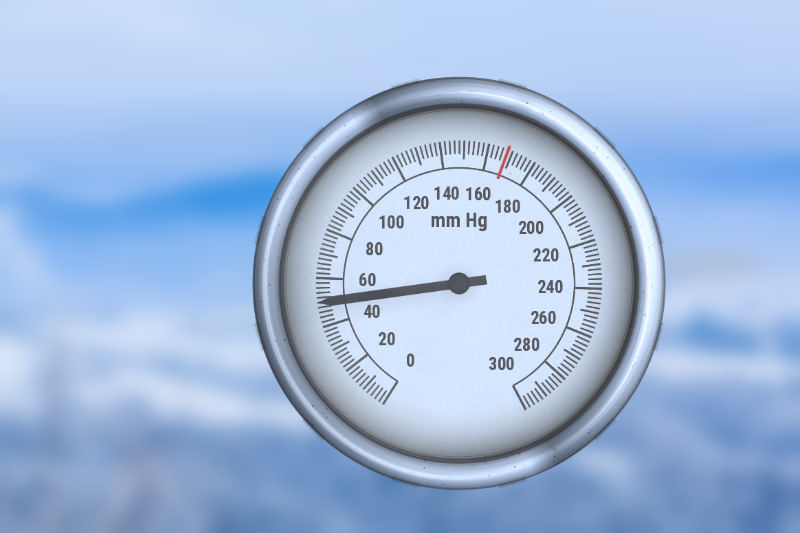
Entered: 50 mmHg
